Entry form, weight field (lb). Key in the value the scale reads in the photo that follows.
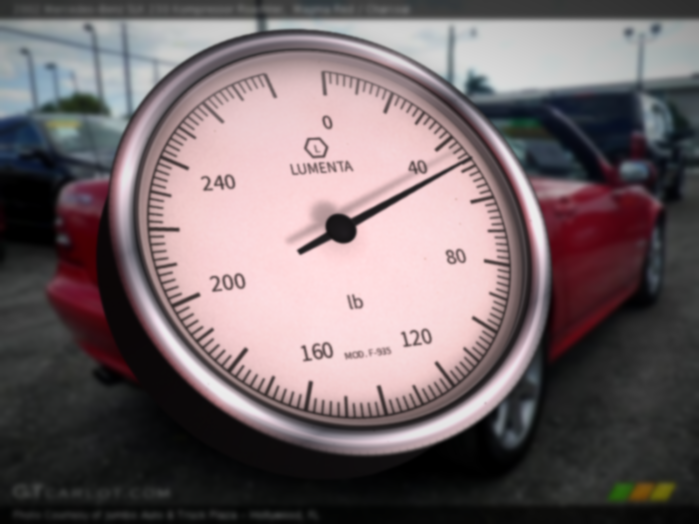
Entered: 48 lb
